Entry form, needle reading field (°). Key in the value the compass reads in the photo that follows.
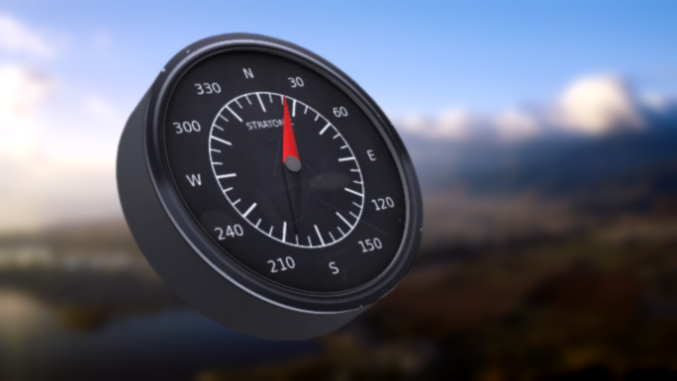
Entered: 20 °
